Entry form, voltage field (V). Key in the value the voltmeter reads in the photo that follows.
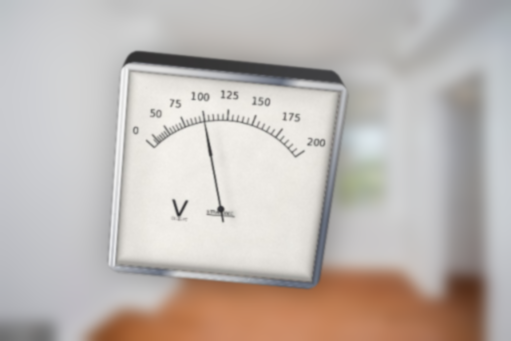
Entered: 100 V
